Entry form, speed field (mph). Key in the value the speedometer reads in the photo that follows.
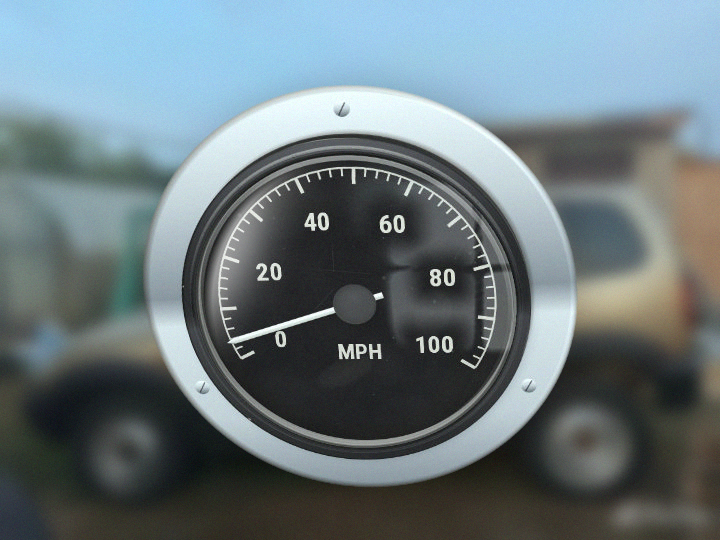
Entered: 4 mph
